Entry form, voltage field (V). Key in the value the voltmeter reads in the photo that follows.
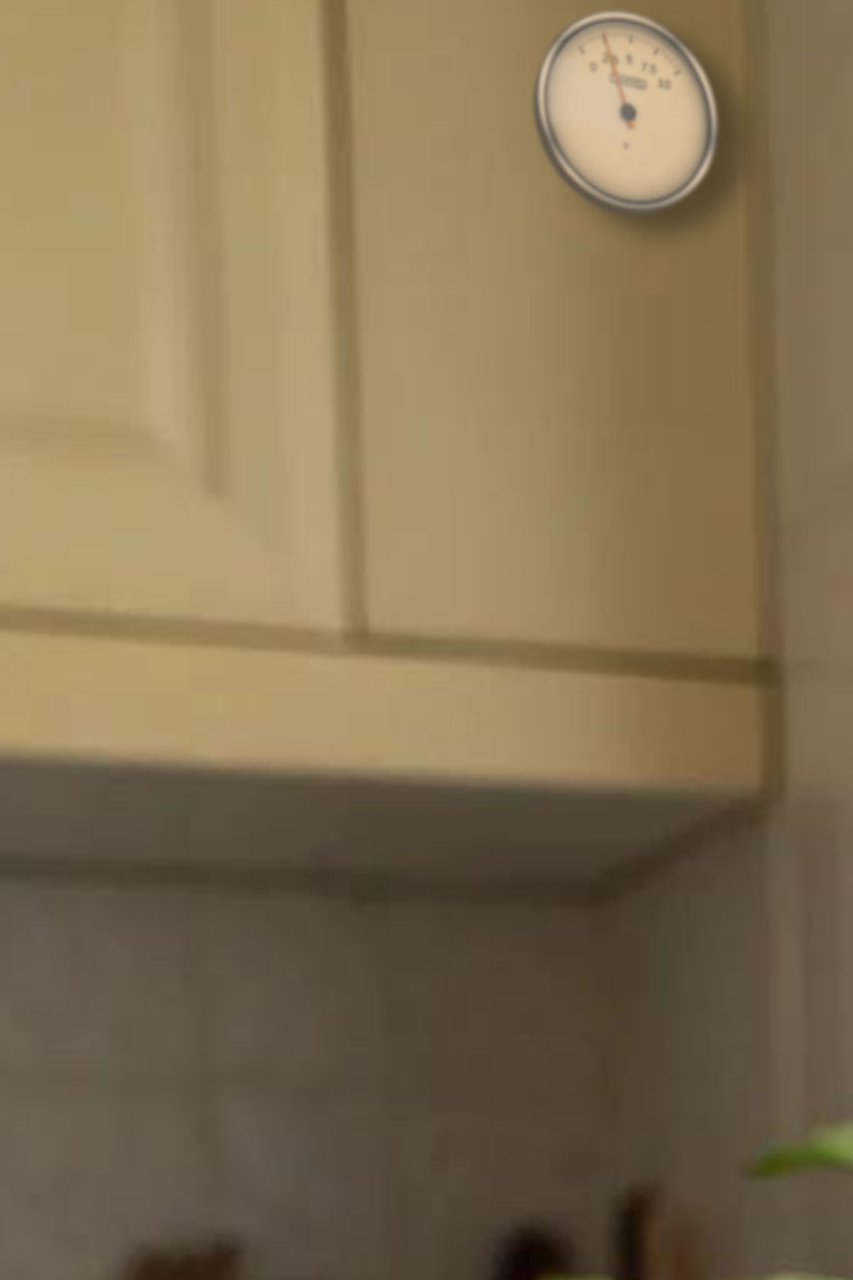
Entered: 2.5 V
